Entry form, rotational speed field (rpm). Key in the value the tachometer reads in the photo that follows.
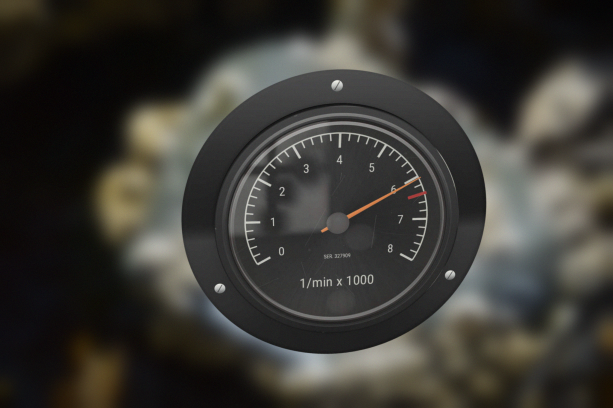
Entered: 6000 rpm
